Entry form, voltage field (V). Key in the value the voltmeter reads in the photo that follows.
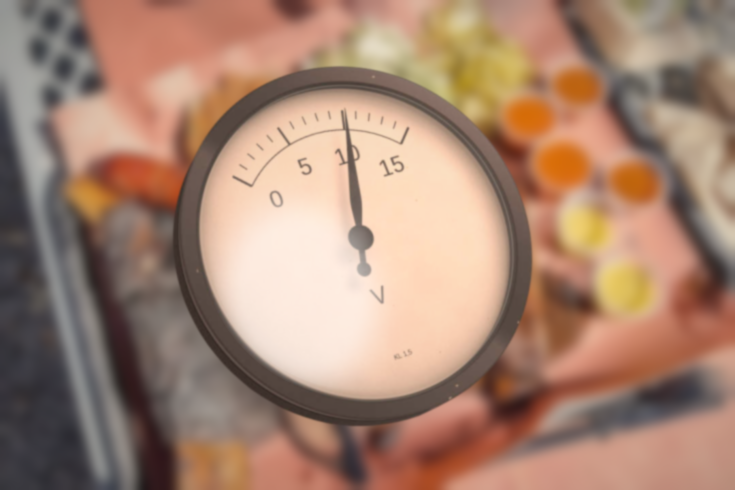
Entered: 10 V
